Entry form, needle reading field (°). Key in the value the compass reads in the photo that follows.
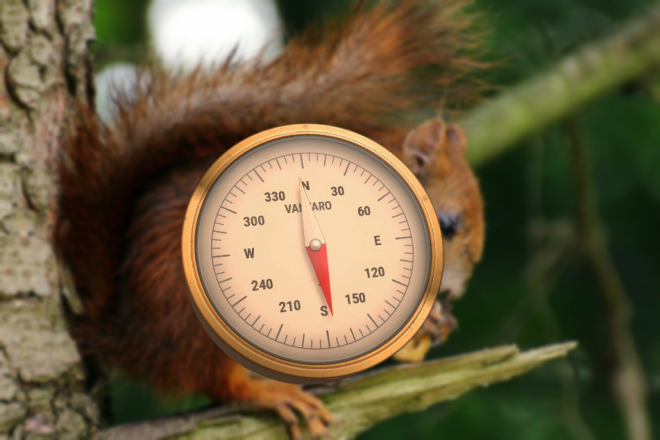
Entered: 175 °
